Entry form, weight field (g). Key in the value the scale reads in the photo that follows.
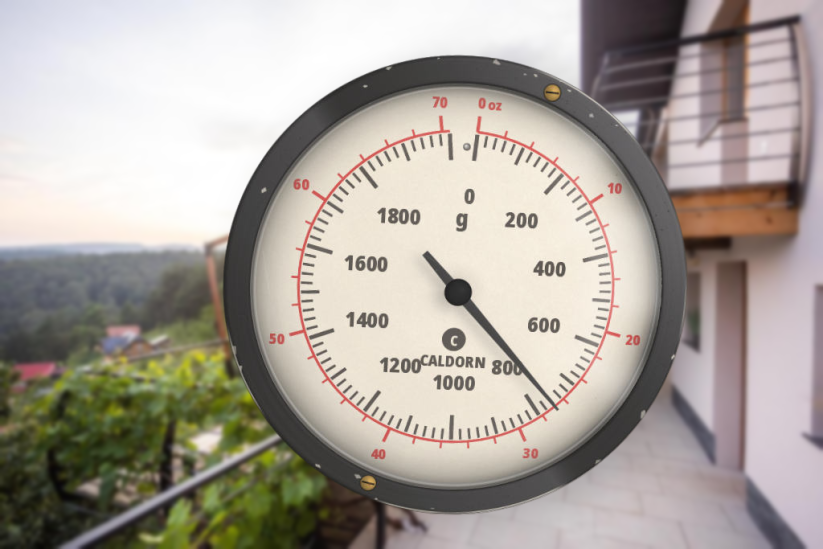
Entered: 760 g
